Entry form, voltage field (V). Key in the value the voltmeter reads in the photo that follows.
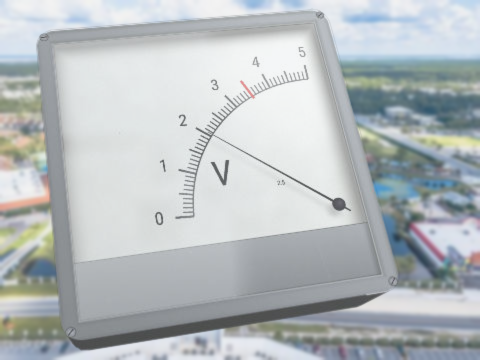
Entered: 2 V
